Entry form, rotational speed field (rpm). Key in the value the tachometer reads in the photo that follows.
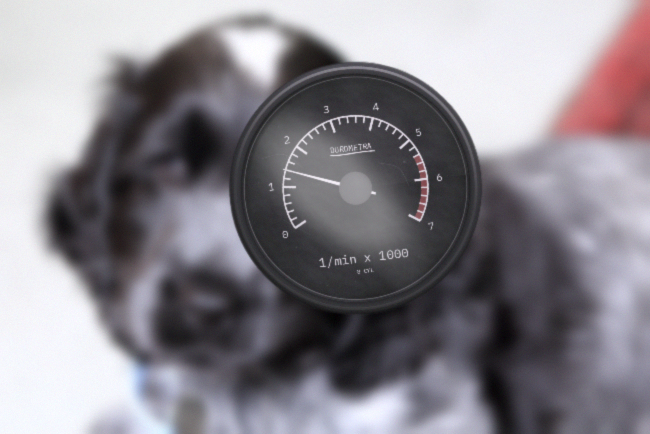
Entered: 1400 rpm
